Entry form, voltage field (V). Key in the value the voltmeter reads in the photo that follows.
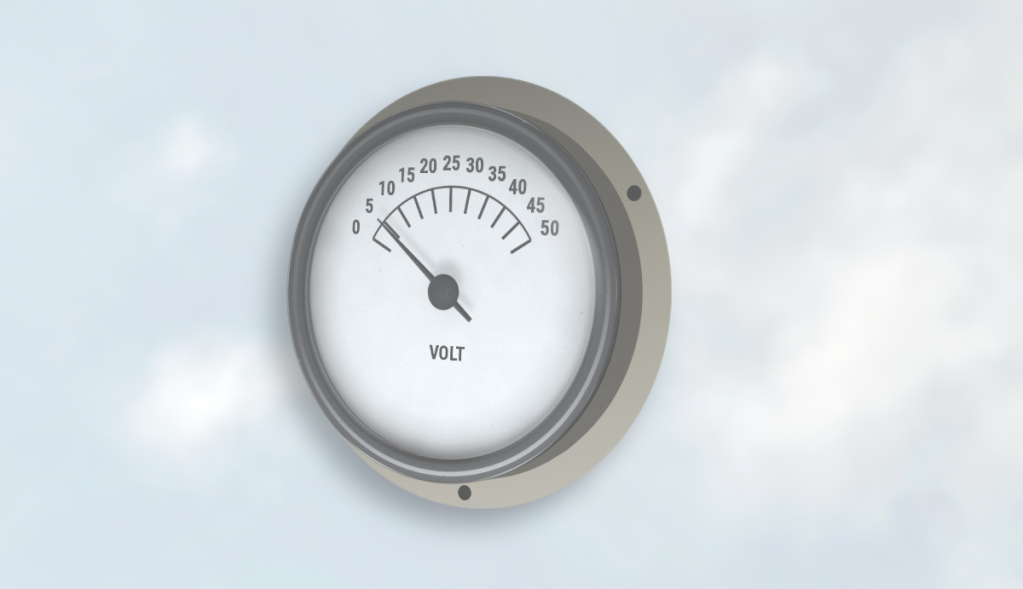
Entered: 5 V
